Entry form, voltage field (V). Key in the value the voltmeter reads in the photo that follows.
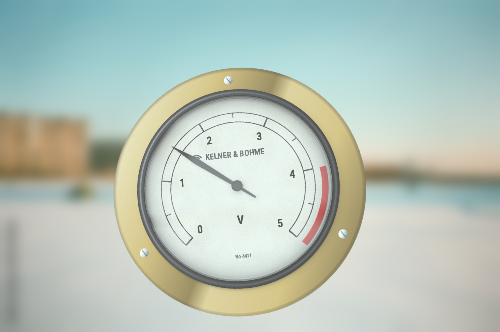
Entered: 1.5 V
